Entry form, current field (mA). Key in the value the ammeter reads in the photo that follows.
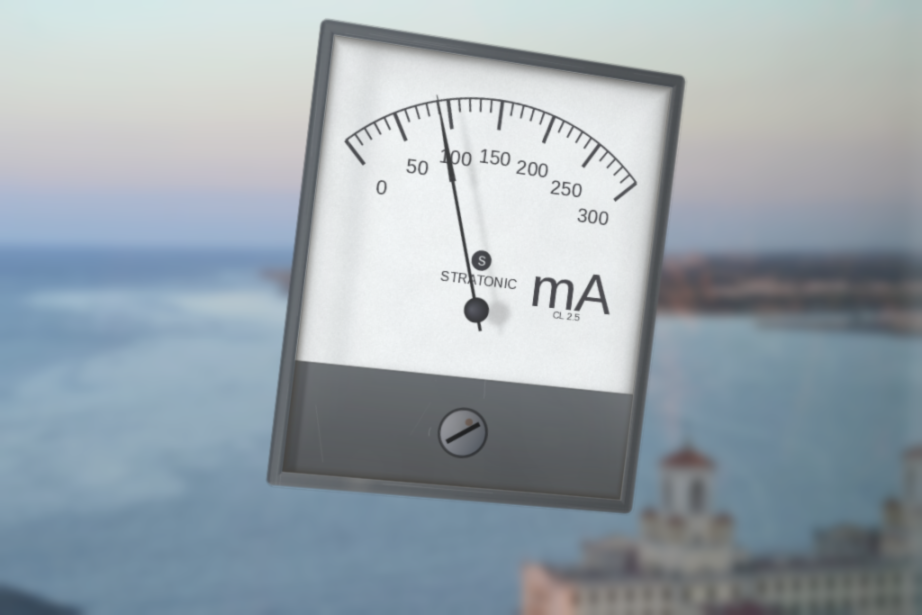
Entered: 90 mA
